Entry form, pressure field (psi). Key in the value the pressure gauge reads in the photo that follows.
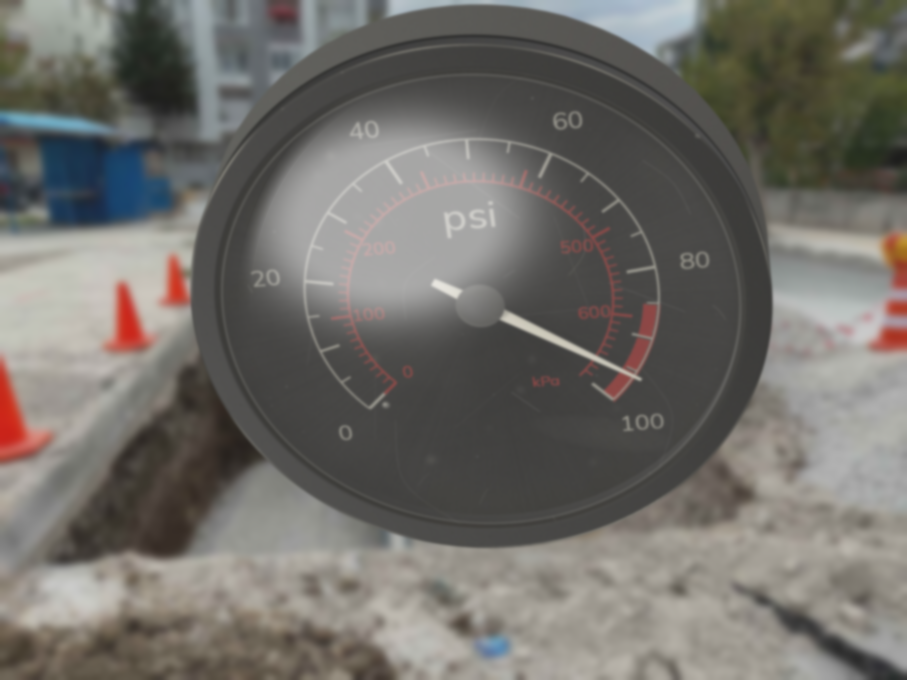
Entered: 95 psi
